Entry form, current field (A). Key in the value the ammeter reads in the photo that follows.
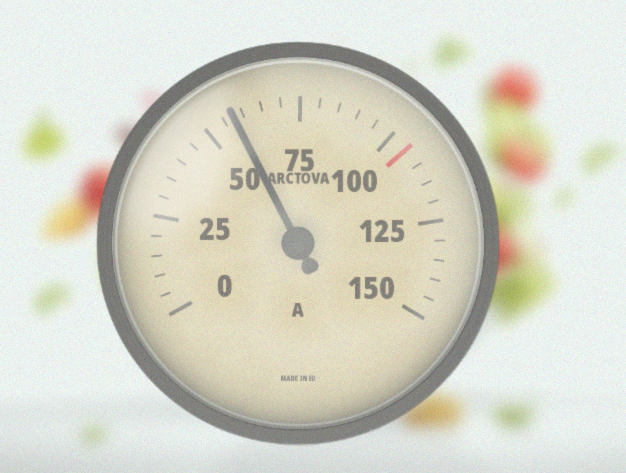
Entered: 57.5 A
